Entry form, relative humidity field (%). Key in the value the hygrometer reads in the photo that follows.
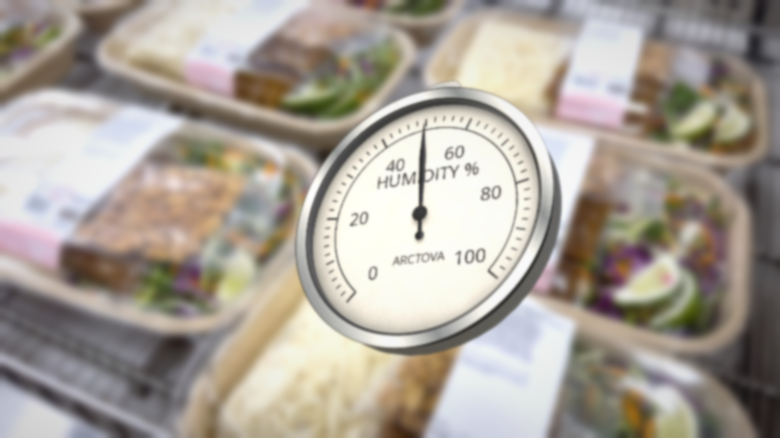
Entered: 50 %
